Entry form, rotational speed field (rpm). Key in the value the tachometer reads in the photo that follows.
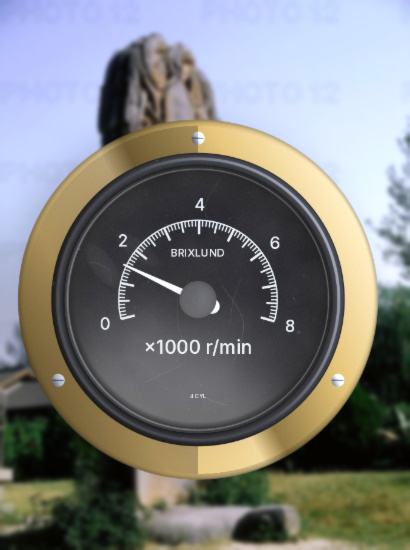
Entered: 1500 rpm
